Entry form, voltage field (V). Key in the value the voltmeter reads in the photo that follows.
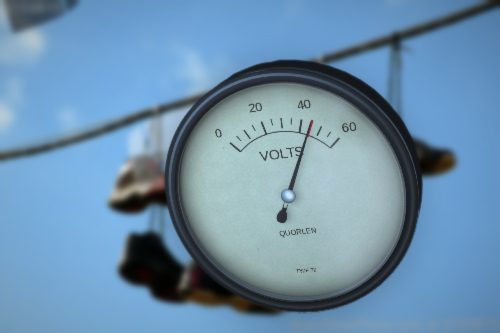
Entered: 45 V
